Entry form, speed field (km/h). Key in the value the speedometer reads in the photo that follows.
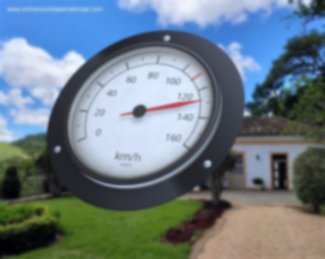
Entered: 130 km/h
